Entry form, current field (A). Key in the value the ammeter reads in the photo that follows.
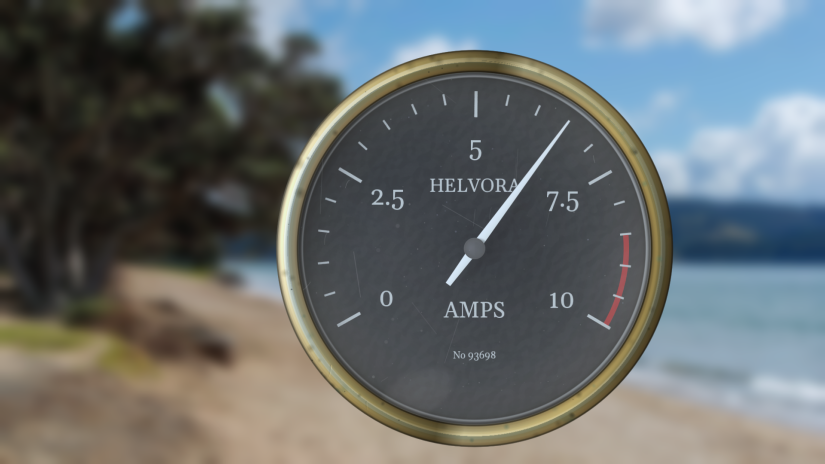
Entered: 6.5 A
